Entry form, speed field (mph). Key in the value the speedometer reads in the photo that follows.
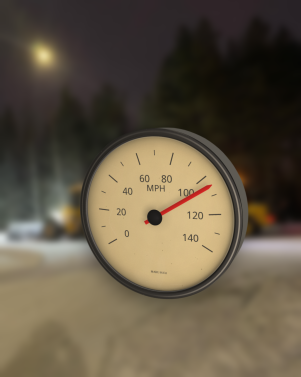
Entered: 105 mph
